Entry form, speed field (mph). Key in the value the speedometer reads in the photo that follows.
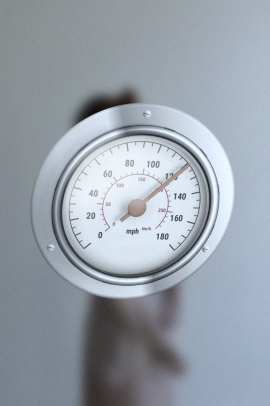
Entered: 120 mph
